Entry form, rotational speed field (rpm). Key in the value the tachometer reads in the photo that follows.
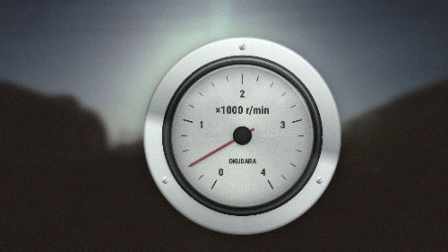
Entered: 400 rpm
